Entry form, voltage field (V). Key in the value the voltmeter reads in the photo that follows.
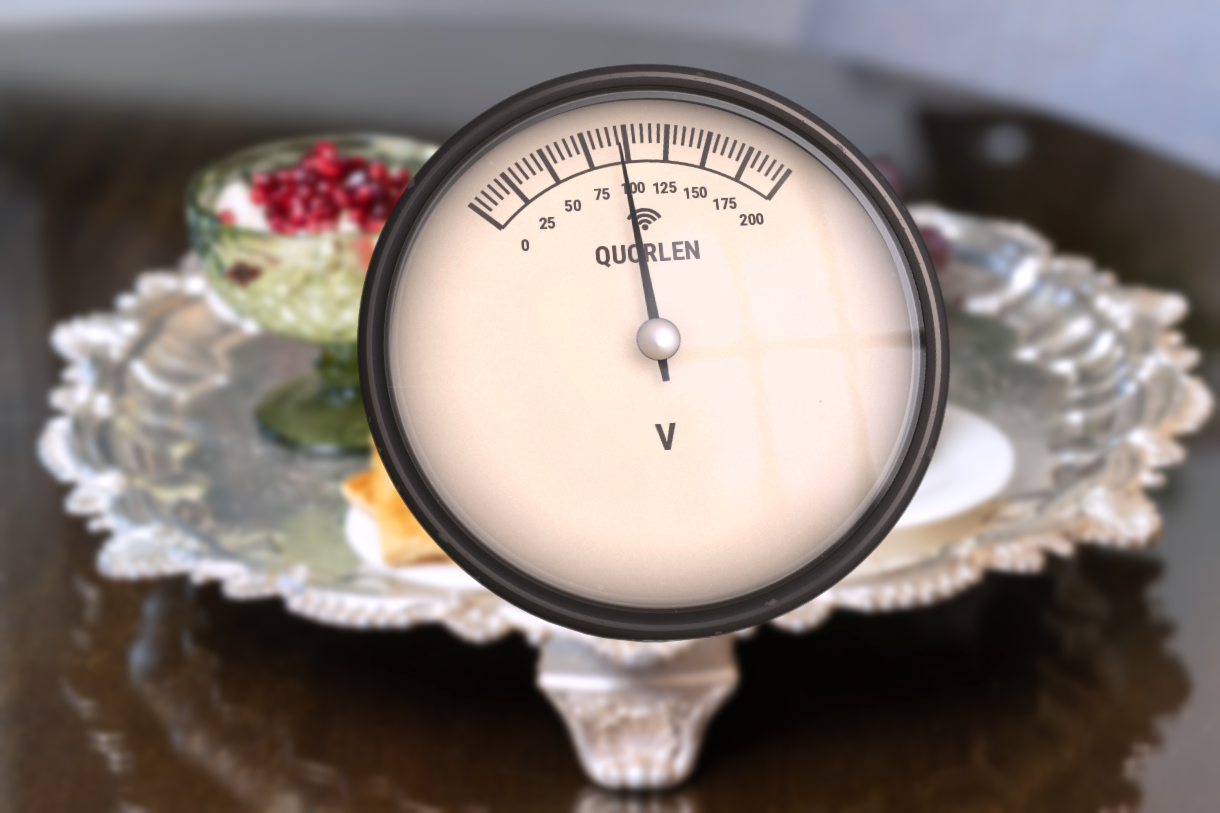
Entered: 95 V
